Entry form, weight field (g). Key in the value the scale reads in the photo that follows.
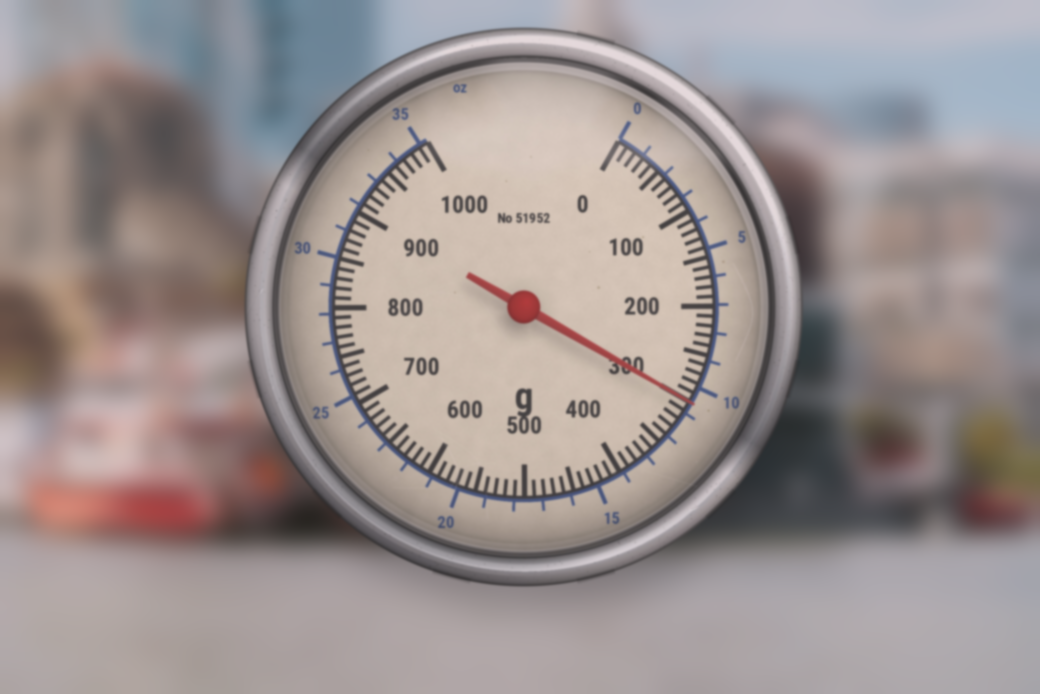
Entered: 300 g
